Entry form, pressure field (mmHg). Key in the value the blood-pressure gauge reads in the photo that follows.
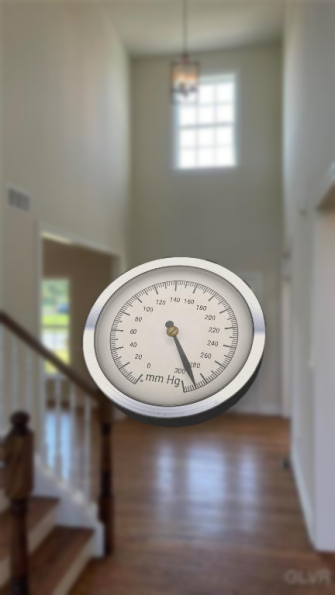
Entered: 290 mmHg
